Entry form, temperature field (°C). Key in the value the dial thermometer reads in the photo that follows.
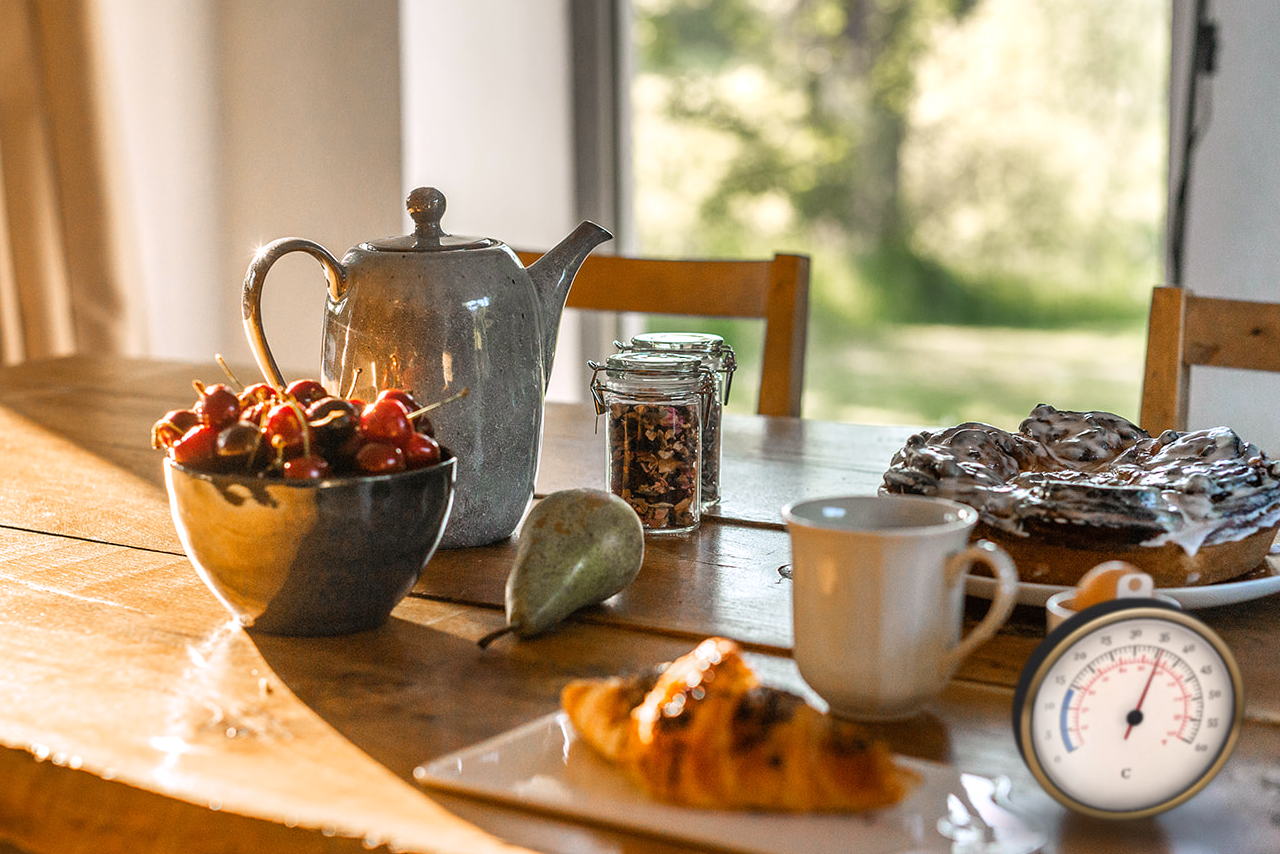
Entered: 35 °C
